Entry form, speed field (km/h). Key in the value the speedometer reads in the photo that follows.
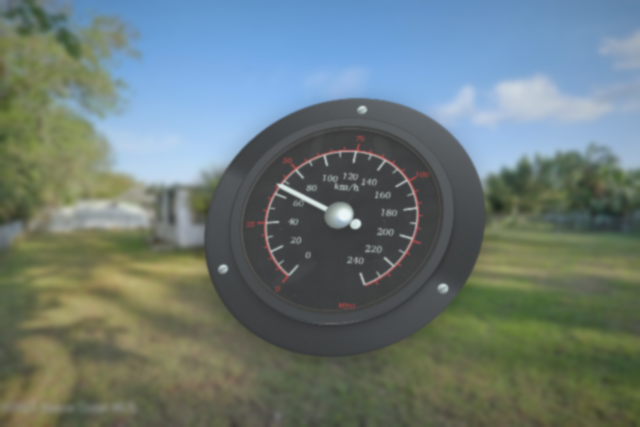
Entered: 65 km/h
